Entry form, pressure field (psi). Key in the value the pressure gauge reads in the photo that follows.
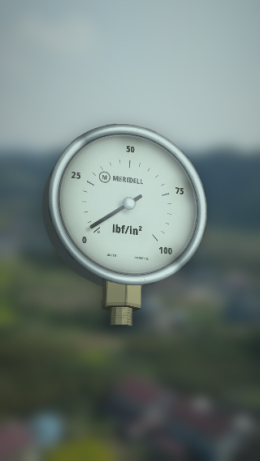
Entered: 2.5 psi
